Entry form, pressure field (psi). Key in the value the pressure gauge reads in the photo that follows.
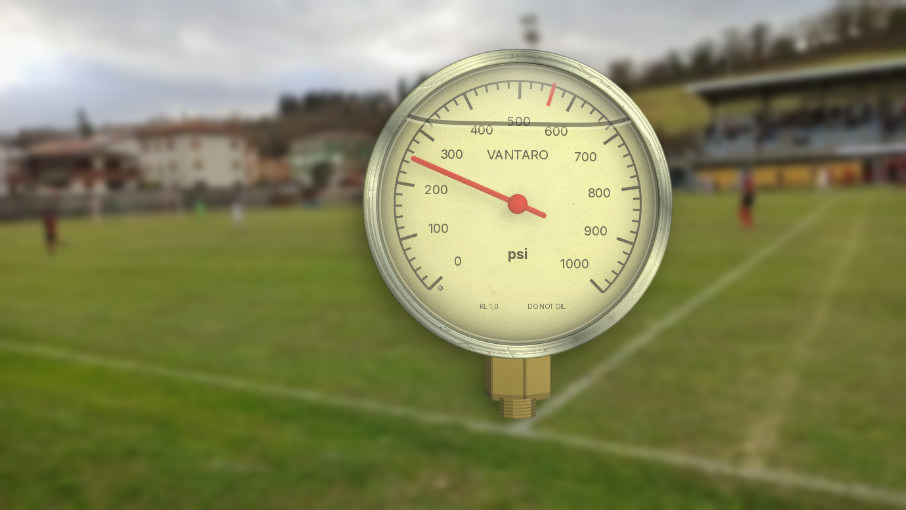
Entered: 250 psi
